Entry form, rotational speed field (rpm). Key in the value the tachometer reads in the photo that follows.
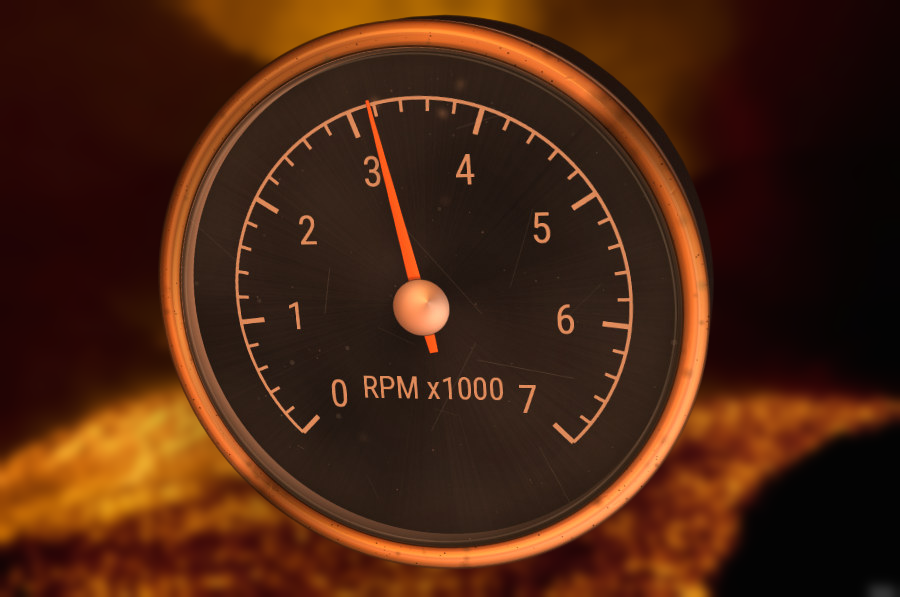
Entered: 3200 rpm
